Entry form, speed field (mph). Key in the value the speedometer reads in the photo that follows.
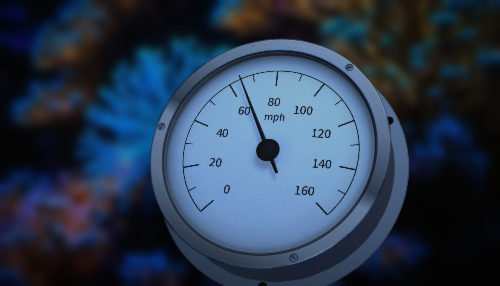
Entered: 65 mph
